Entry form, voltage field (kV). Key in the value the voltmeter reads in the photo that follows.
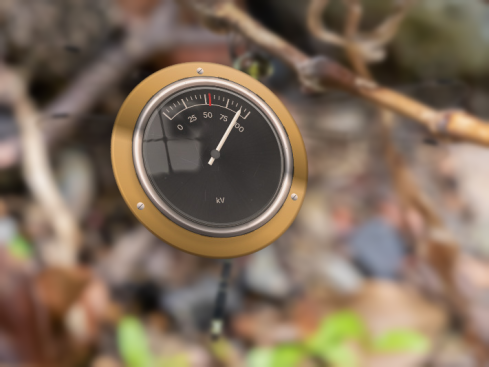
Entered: 90 kV
